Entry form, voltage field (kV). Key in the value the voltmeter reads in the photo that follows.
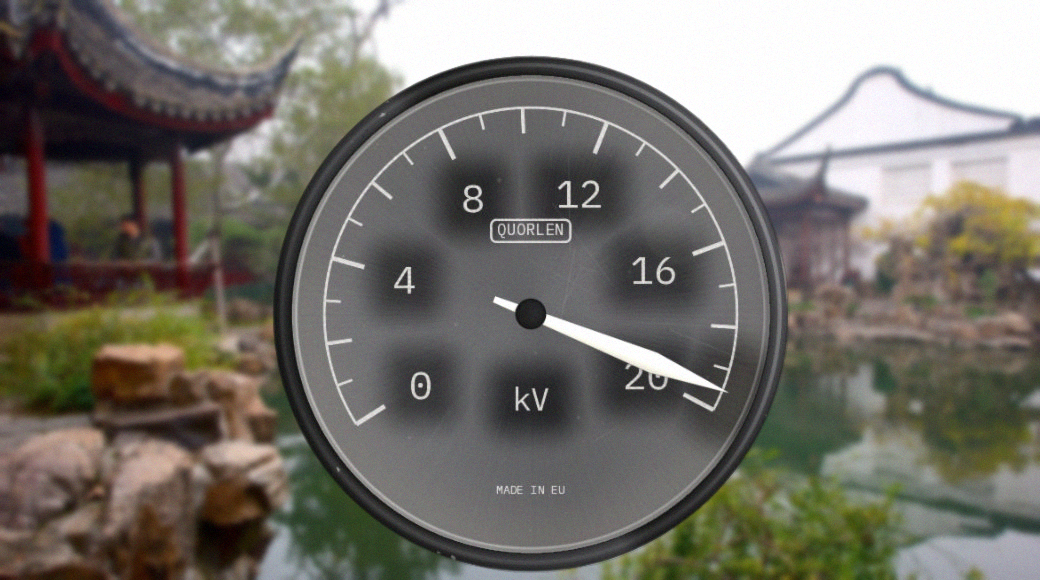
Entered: 19.5 kV
